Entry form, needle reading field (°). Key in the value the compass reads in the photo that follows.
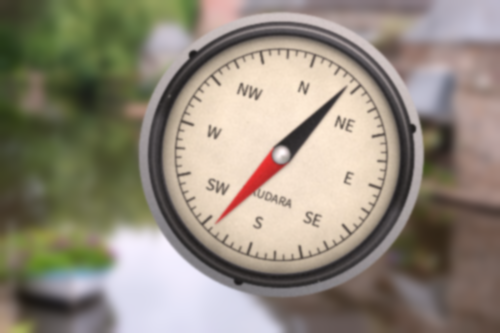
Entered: 205 °
